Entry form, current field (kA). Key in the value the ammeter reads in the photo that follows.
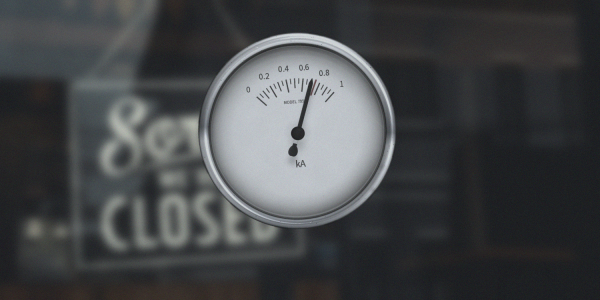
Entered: 0.7 kA
